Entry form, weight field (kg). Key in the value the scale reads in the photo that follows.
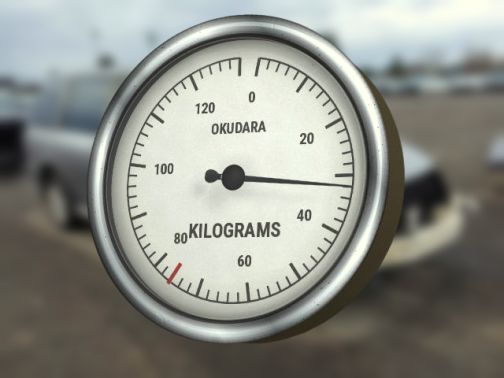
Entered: 32 kg
